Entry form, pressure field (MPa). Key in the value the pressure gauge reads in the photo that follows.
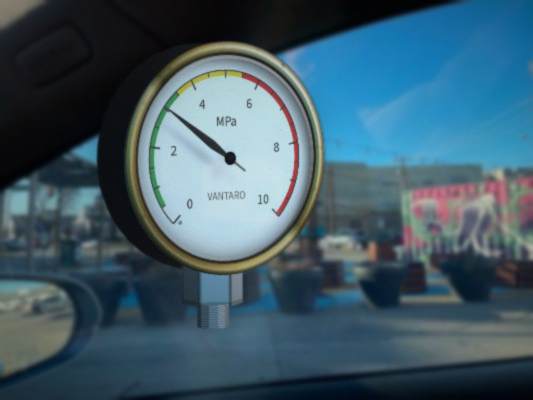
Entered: 3 MPa
